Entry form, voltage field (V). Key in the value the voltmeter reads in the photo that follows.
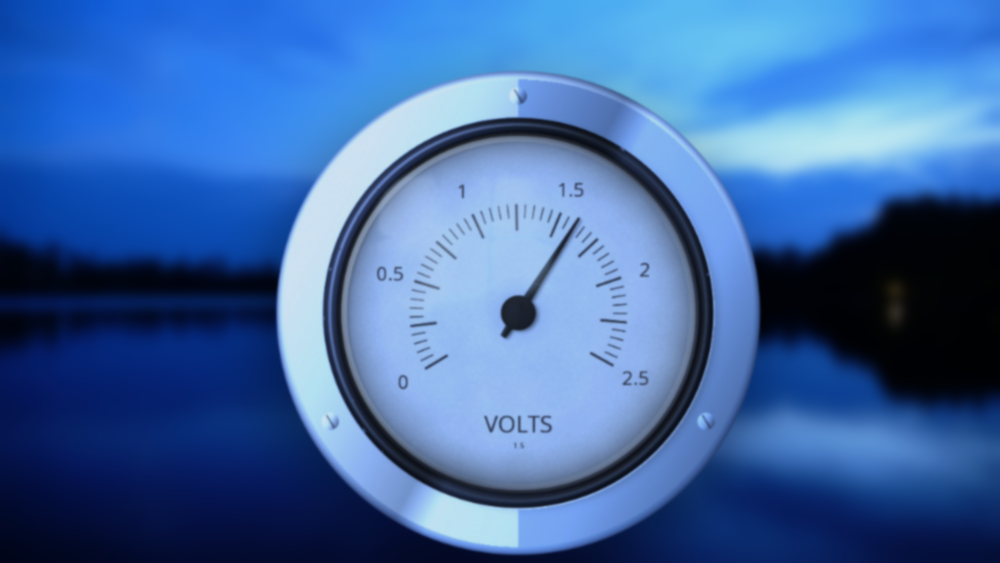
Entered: 1.6 V
